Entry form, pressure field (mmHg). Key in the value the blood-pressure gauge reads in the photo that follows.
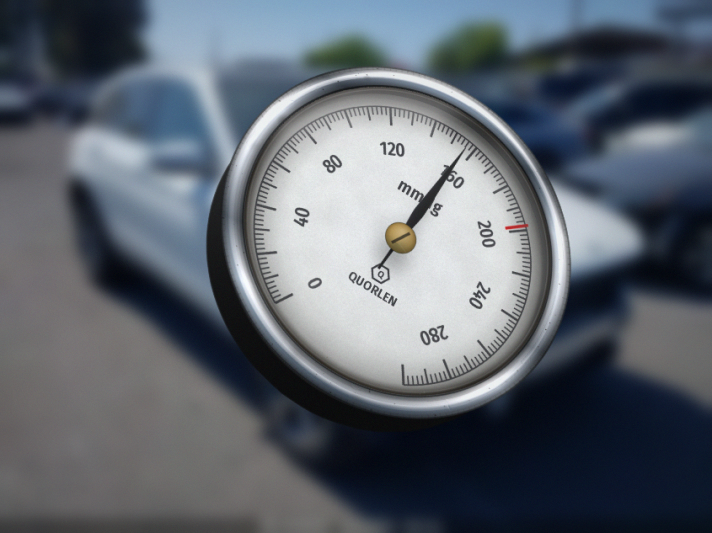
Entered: 156 mmHg
